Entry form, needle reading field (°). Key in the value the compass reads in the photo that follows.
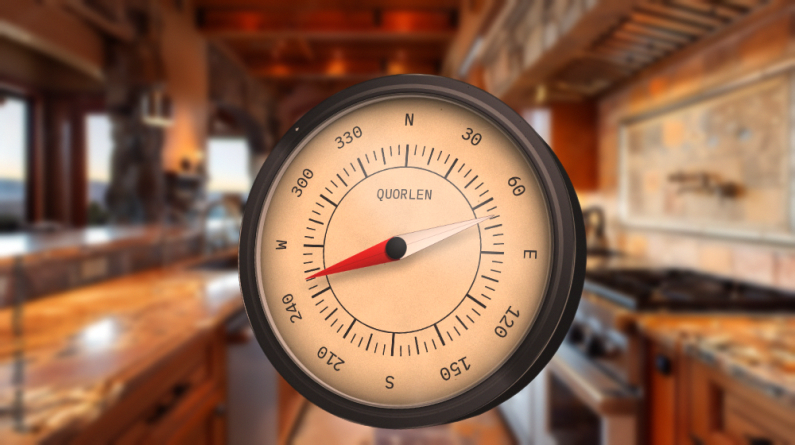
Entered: 250 °
